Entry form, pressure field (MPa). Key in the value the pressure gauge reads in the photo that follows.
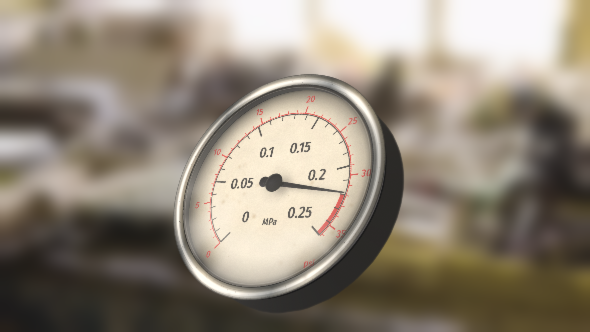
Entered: 0.22 MPa
